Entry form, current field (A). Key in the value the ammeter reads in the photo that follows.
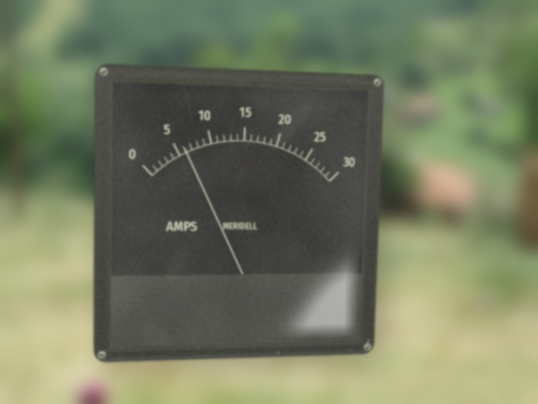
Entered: 6 A
